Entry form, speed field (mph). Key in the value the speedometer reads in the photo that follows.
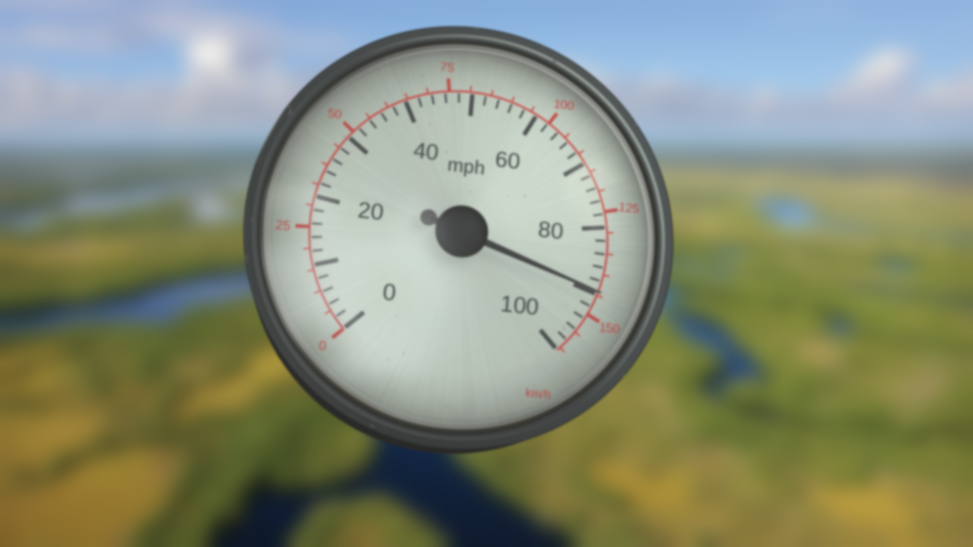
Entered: 90 mph
